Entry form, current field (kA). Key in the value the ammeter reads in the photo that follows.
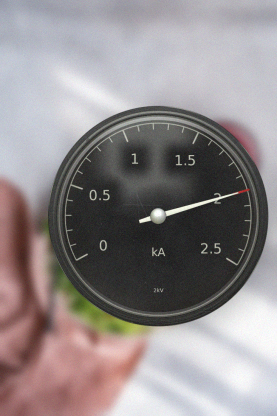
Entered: 2 kA
